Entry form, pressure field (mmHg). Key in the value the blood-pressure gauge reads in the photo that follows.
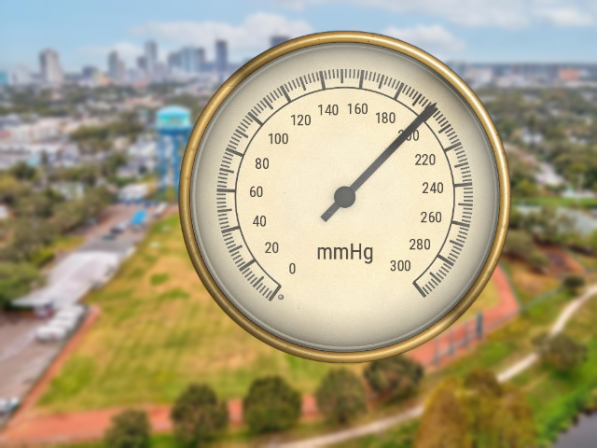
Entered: 198 mmHg
